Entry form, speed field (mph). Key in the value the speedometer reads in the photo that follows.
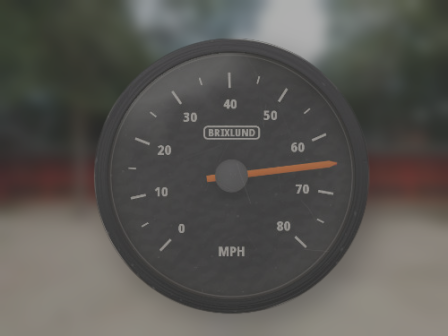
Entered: 65 mph
